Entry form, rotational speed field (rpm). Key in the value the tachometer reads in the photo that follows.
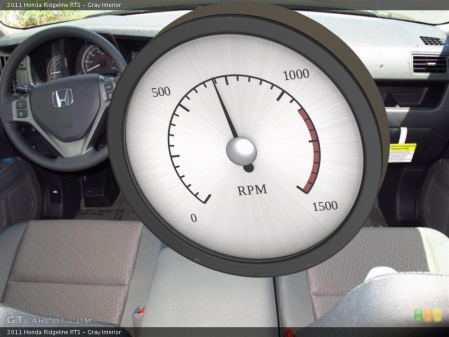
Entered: 700 rpm
